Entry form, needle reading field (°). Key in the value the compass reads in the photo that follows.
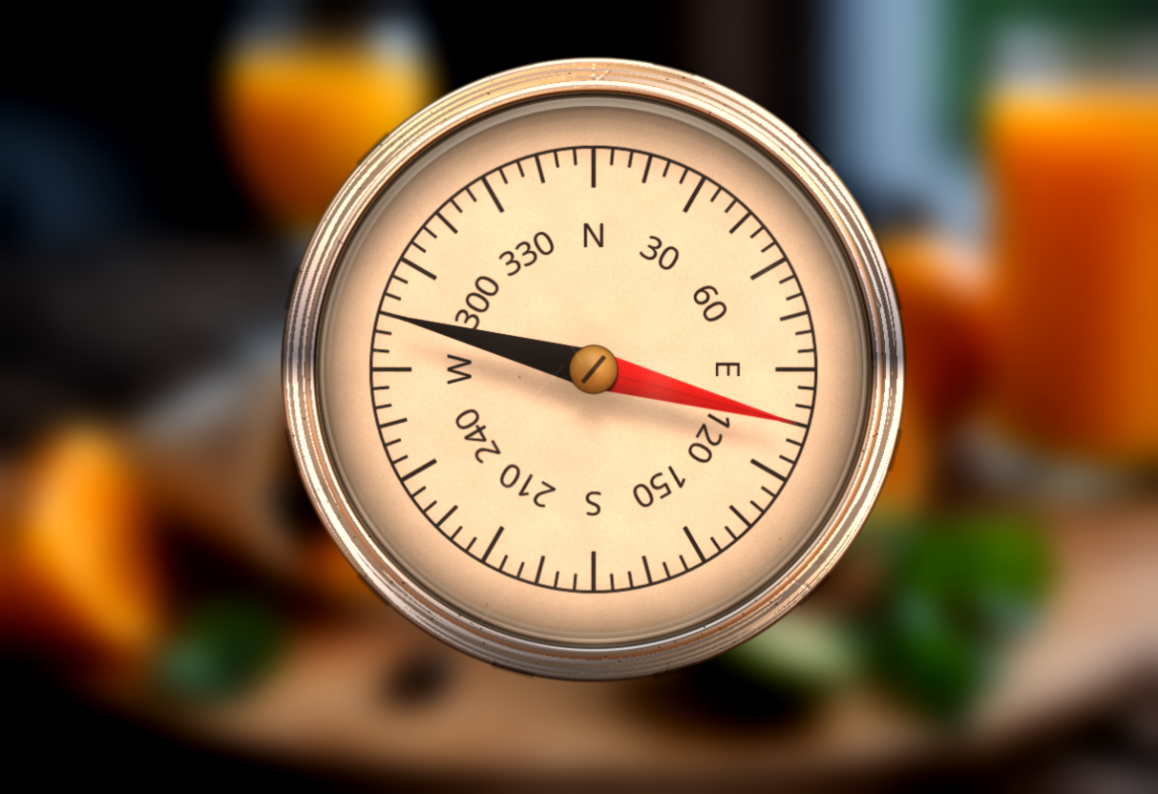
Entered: 105 °
